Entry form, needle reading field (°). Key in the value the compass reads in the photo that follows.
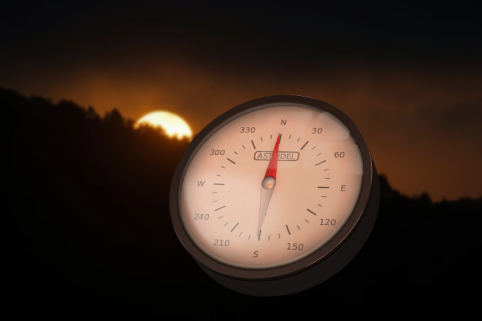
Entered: 0 °
